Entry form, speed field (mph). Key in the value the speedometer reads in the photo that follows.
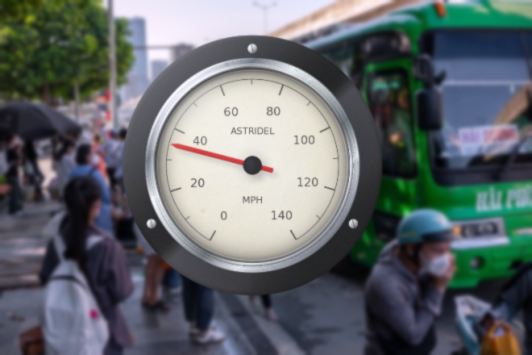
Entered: 35 mph
